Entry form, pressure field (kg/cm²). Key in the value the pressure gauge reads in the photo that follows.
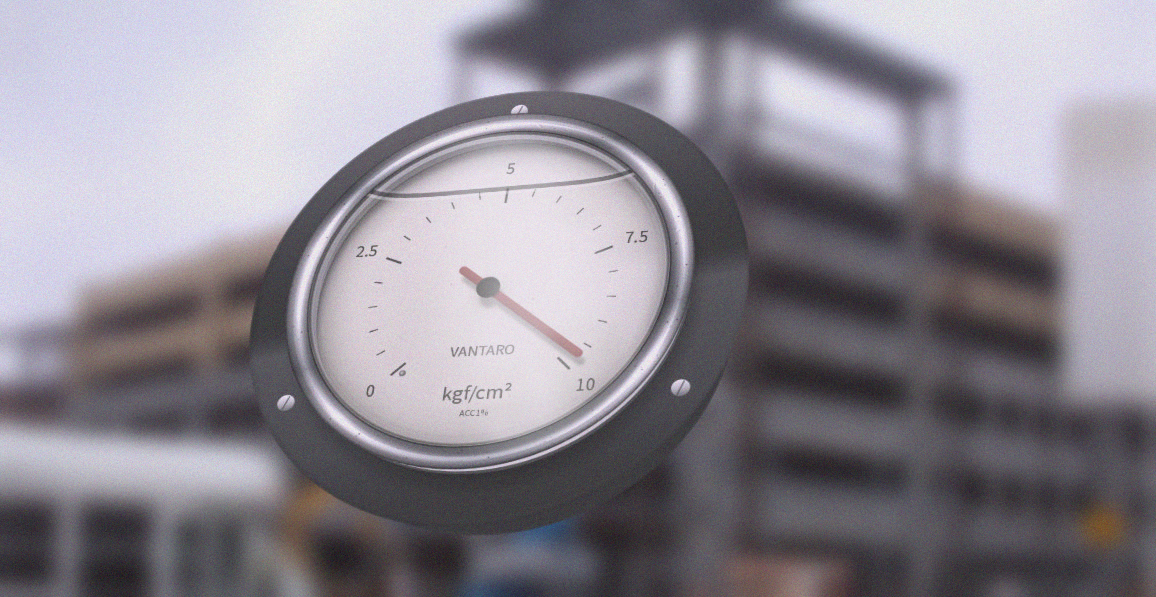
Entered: 9.75 kg/cm²
